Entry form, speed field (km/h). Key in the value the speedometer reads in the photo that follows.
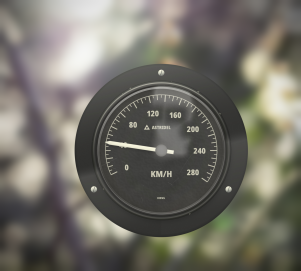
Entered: 40 km/h
